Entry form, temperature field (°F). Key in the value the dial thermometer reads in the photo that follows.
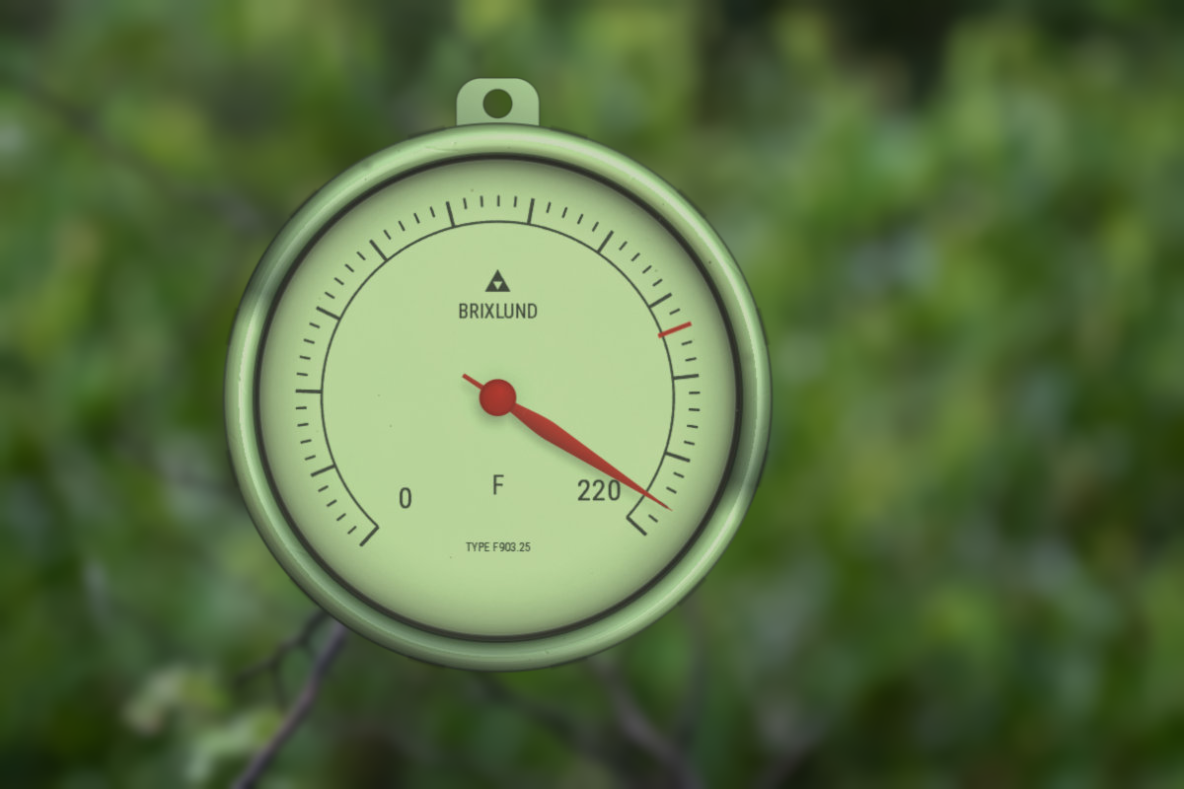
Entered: 212 °F
